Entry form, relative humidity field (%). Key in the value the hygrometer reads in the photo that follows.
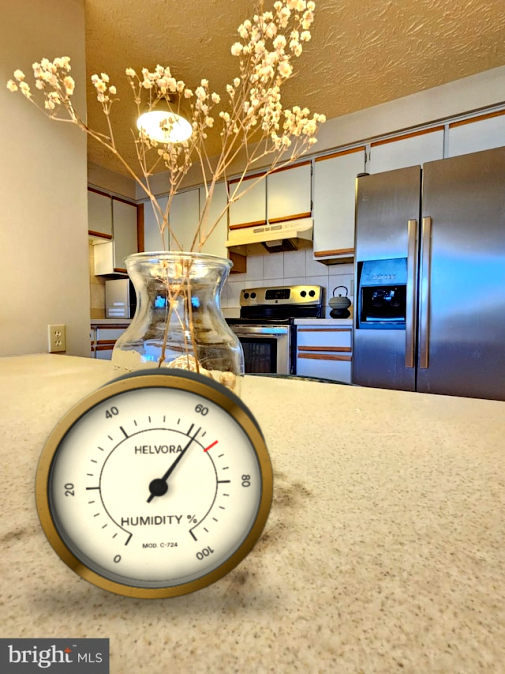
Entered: 62 %
